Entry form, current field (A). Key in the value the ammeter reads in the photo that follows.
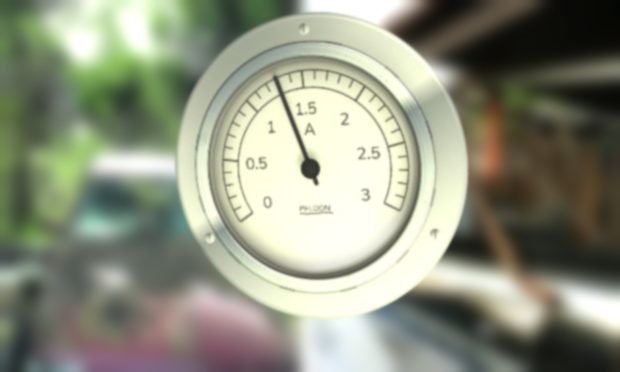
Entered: 1.3 A
